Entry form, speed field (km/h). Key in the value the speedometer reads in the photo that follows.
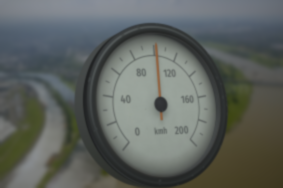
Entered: 100 km/h
